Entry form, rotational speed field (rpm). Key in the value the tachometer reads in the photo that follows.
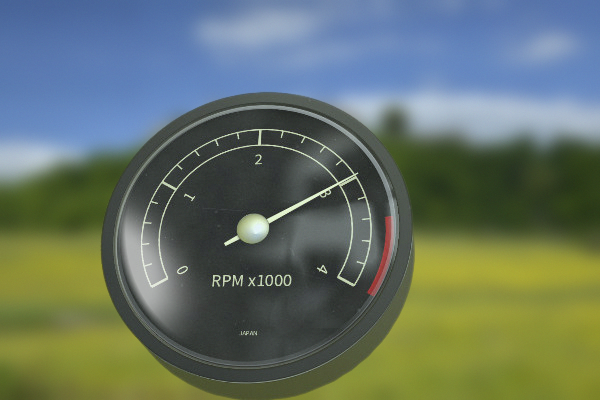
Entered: 3000 rpm
